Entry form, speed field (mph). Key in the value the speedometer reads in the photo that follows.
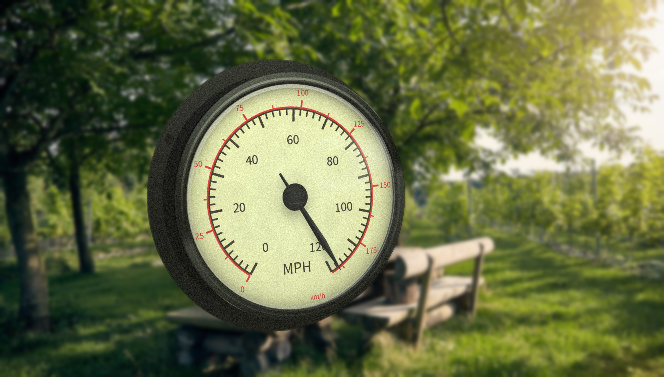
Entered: 118 mph
